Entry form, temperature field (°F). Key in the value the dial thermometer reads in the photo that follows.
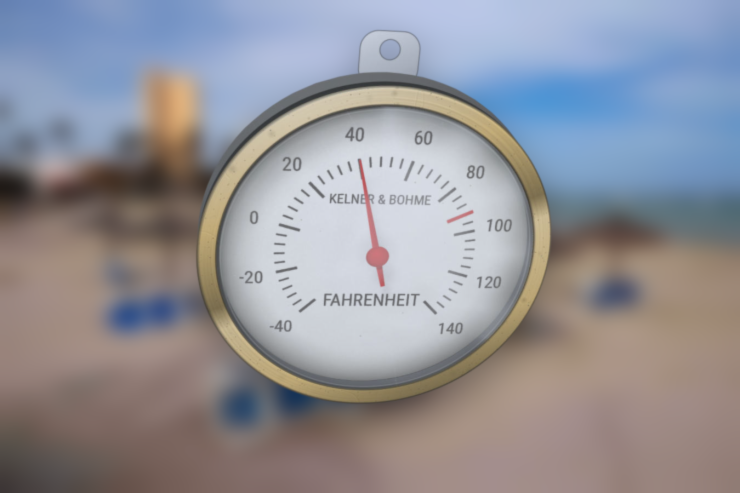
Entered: 40 °F
